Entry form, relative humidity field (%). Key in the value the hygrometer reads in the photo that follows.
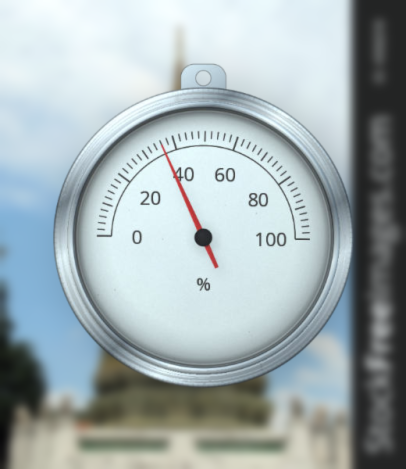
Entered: 36 %
